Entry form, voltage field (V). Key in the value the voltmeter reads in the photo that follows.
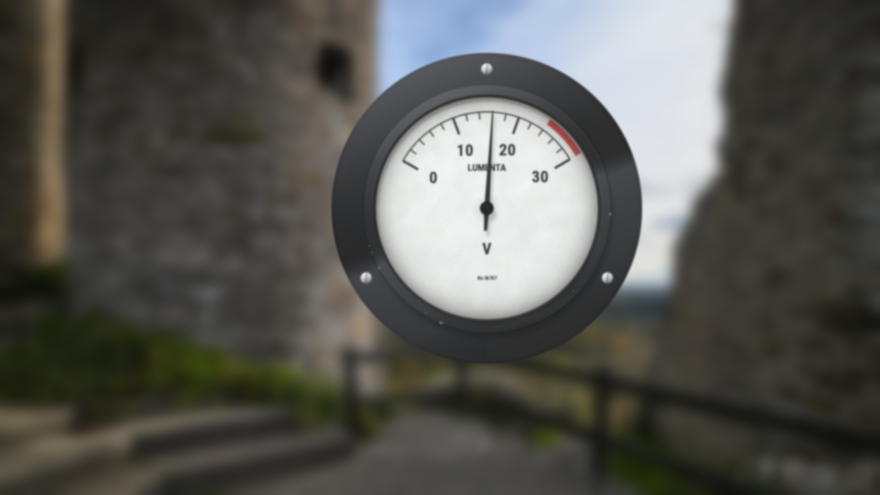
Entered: 16 V
